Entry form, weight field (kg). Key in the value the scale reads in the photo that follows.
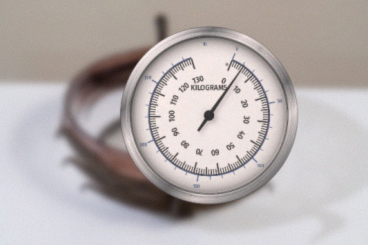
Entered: 5 kg
